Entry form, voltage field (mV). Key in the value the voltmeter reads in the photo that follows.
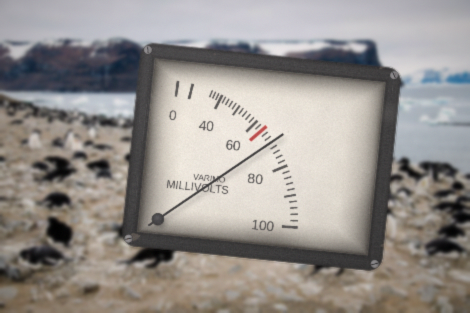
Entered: 70 mV
